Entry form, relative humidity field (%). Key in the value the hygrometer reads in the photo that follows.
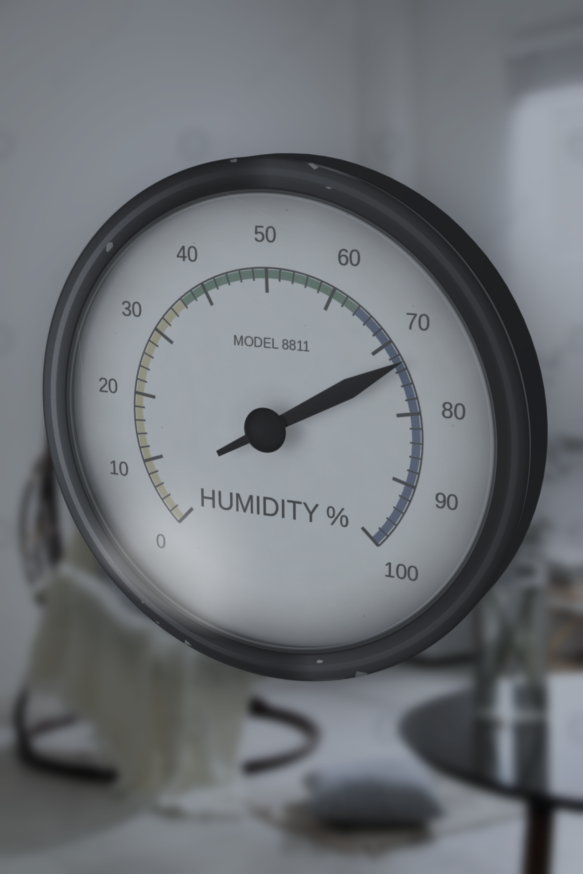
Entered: 73 %
